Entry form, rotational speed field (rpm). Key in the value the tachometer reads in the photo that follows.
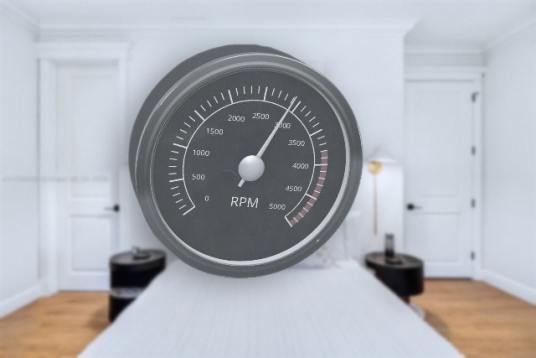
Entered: 2900 rpm
